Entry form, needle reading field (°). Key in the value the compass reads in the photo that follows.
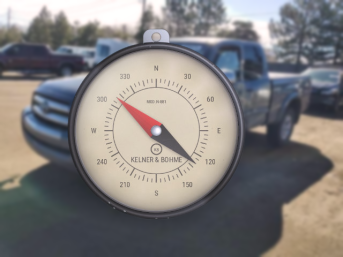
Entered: 310 °
